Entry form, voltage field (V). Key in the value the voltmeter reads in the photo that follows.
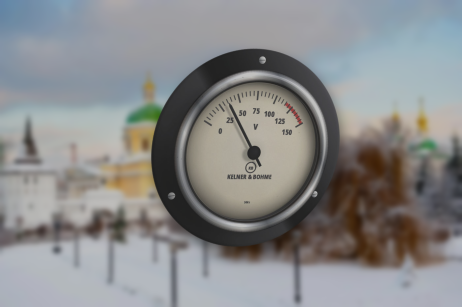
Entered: 35 V
